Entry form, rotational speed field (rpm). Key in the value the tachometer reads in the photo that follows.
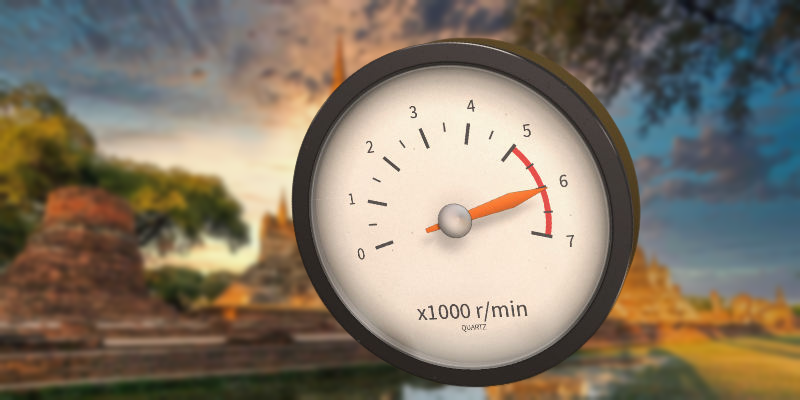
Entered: 6000 rpm
